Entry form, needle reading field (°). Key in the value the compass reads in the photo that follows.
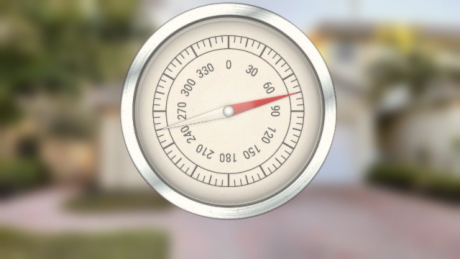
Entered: 75 °
